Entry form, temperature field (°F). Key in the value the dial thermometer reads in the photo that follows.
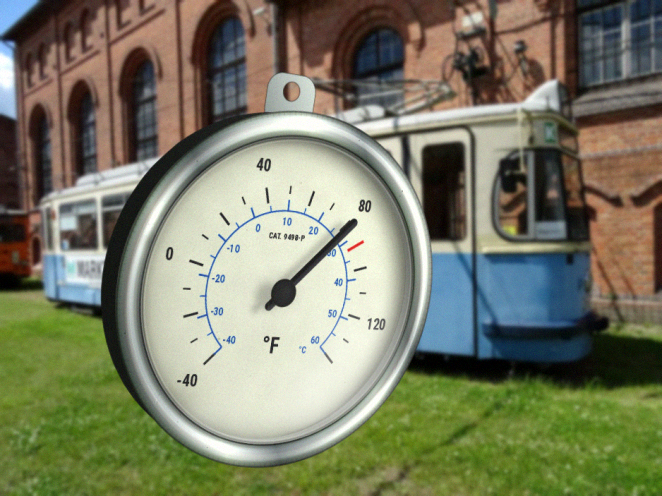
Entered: 80 °F
